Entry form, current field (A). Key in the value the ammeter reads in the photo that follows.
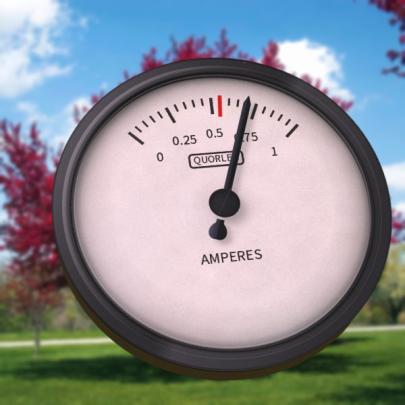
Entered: 0.7 A
